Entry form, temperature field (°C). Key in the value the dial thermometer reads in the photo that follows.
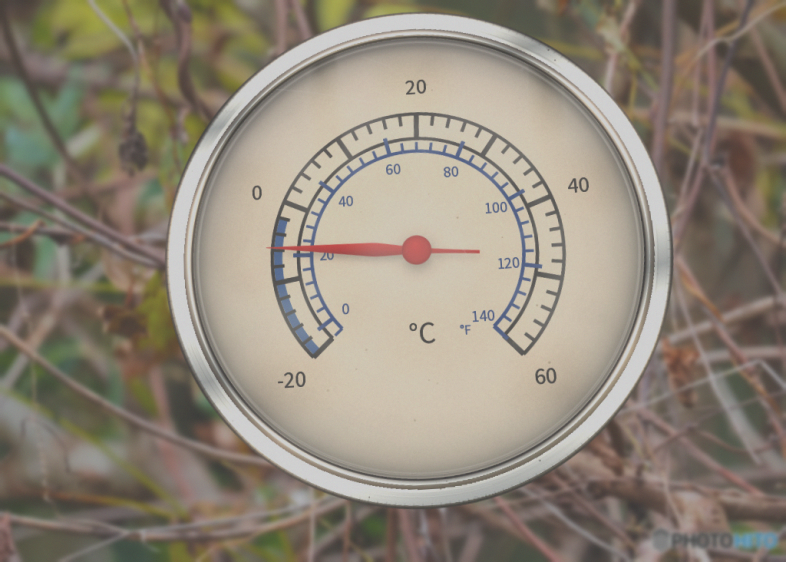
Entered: -6 °C
